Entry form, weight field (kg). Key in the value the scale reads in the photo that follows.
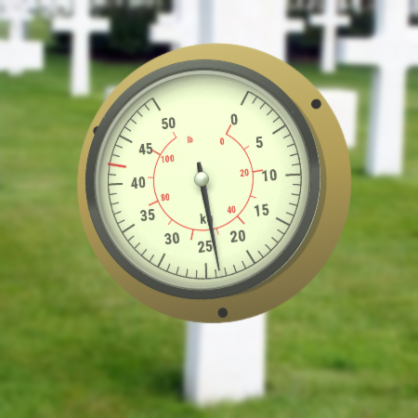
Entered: 23.5 kg
